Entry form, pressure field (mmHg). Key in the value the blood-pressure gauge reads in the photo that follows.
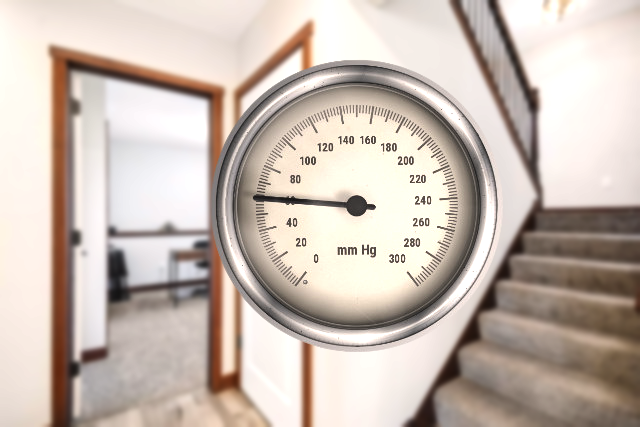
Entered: 60 mmHg
